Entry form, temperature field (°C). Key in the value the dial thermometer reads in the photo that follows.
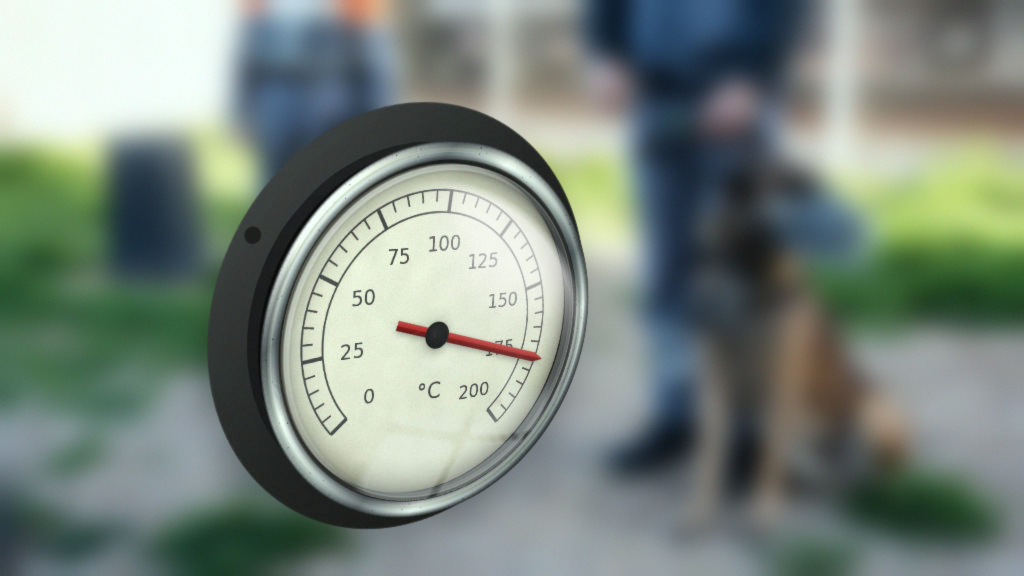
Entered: 175 °C
